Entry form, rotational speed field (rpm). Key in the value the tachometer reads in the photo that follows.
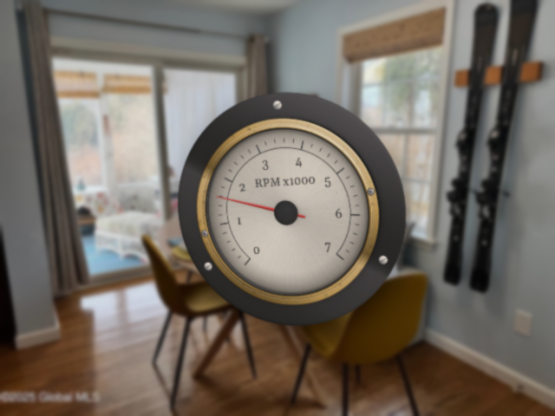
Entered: 1600 rpm
